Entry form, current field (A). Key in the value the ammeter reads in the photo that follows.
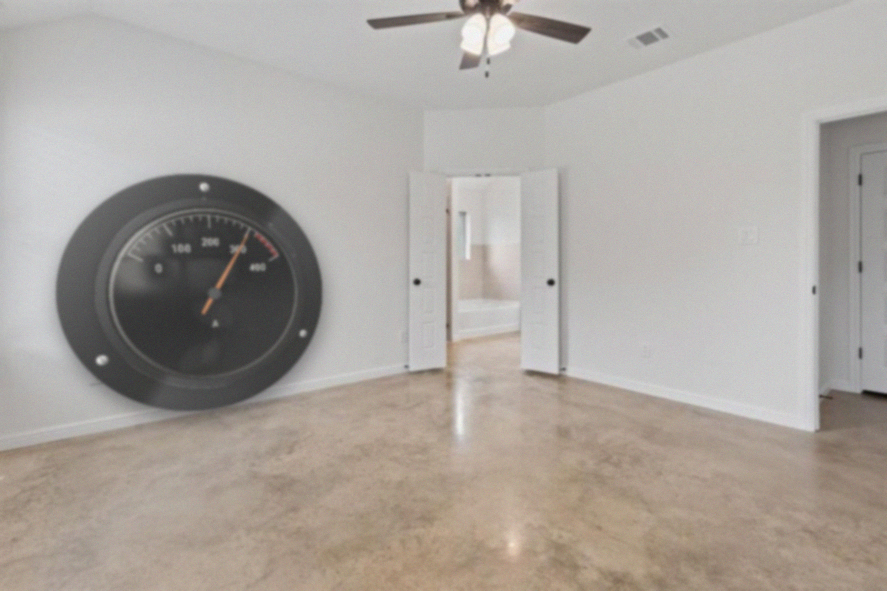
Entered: 300 A
